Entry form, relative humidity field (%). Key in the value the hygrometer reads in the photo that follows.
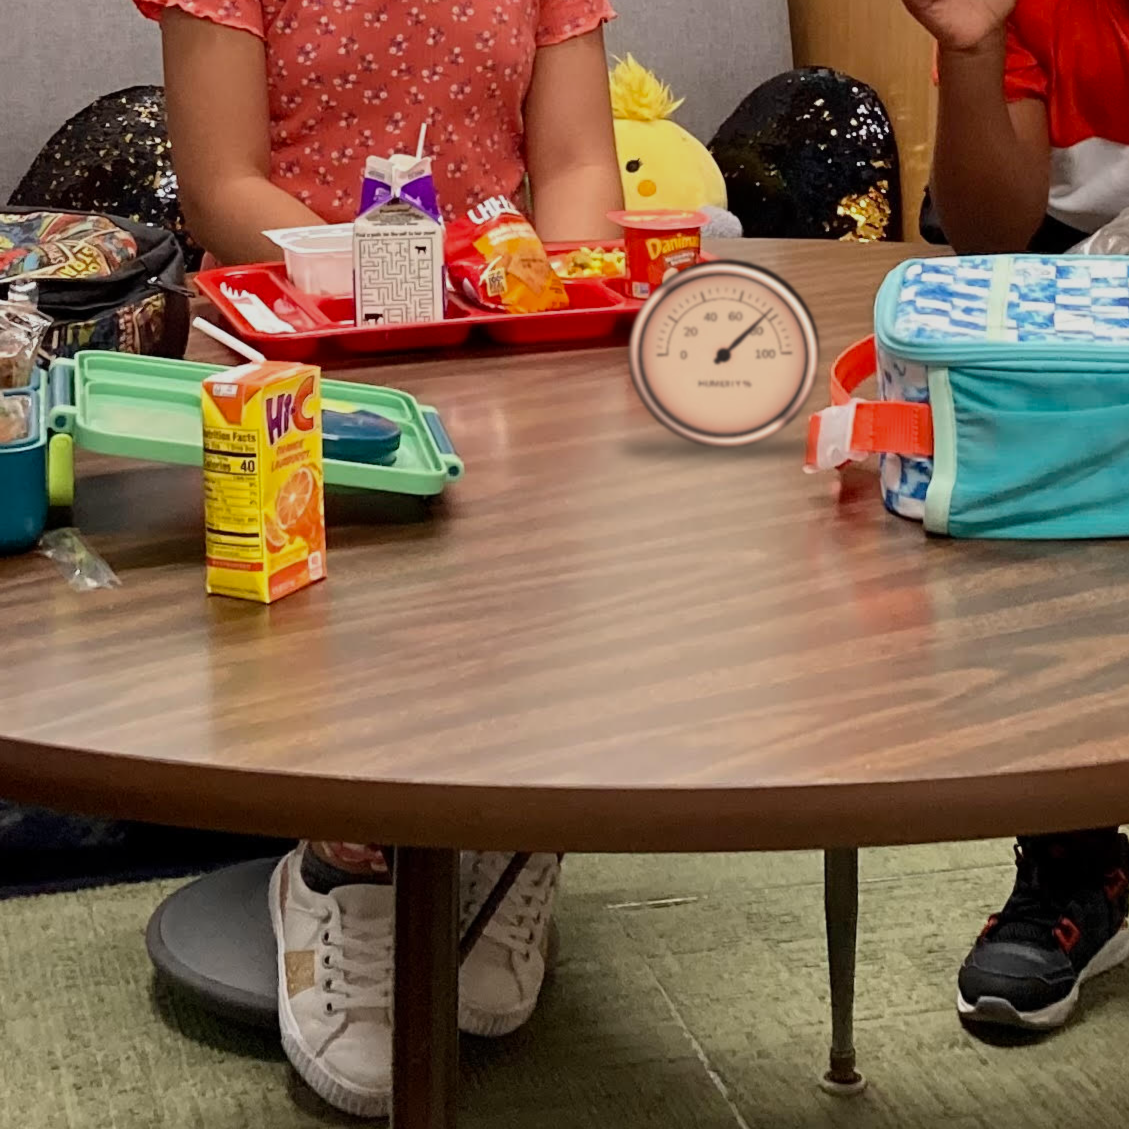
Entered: 76 %
